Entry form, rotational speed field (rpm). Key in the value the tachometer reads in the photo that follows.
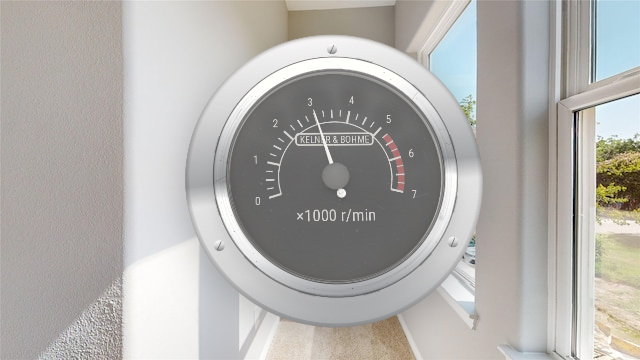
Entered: 3000 rpm
